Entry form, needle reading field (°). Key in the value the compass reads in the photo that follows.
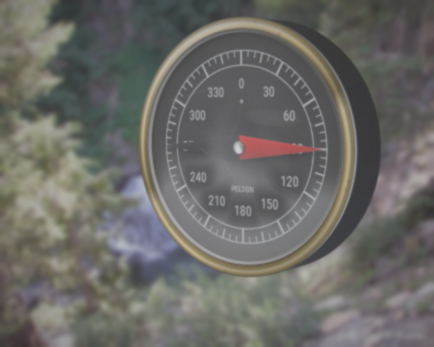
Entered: 90 °
